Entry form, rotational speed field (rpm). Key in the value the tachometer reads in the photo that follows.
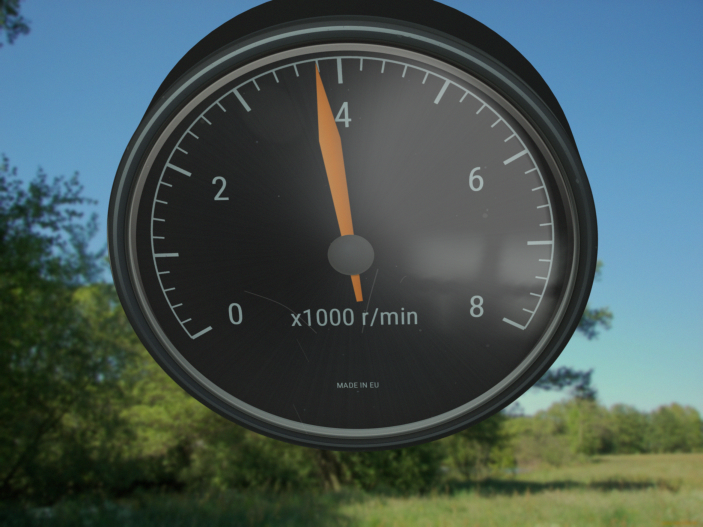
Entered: 3800 rpm
